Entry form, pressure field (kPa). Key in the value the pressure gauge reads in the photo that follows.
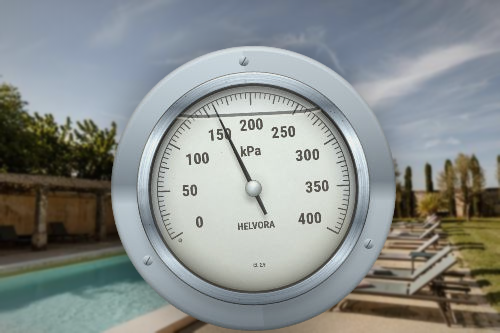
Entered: 160 kPa
